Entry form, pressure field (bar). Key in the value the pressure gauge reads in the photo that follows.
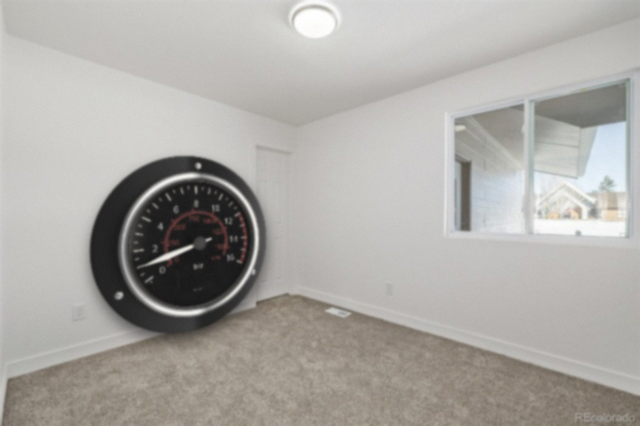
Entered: 1 bar
